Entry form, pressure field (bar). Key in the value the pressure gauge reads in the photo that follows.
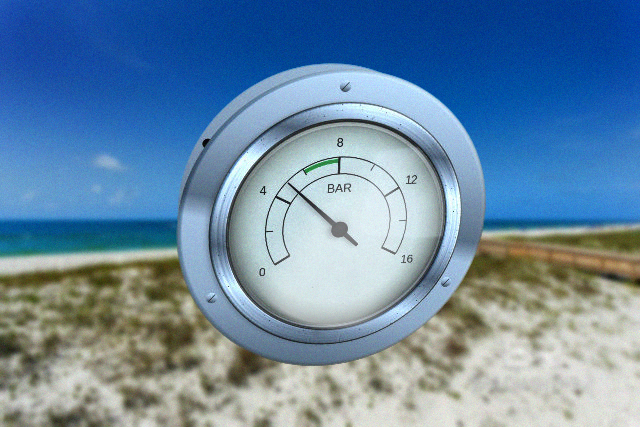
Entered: 5 bar
